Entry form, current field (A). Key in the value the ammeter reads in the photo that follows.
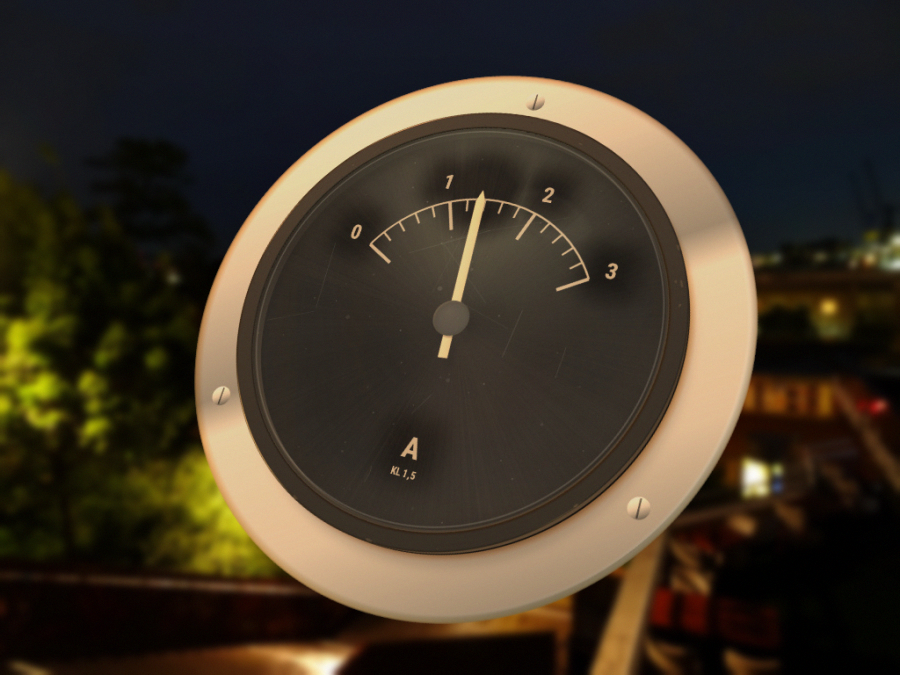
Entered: 1.4 A
